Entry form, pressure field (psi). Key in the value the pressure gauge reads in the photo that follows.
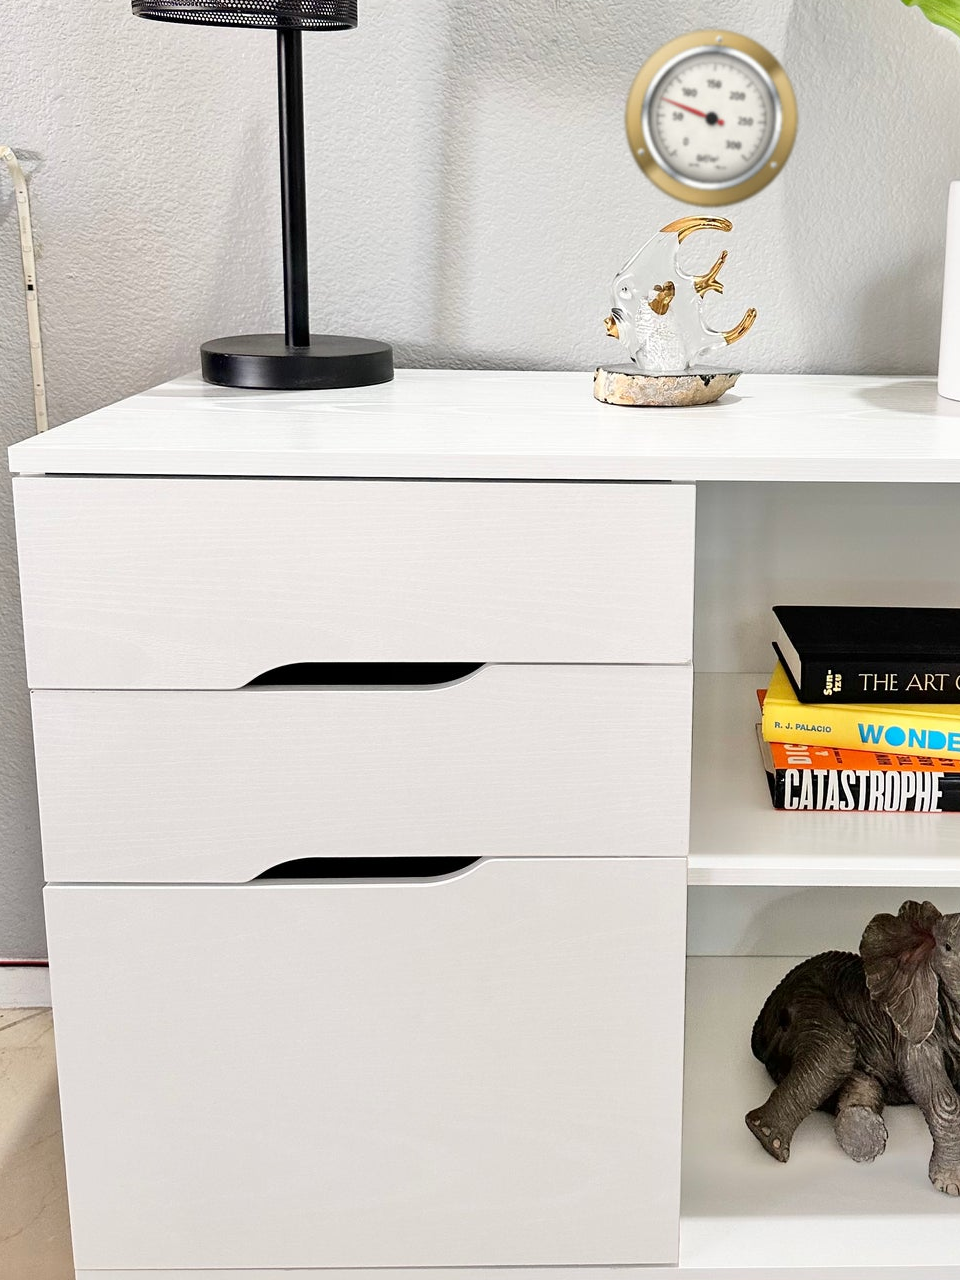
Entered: 70 psi
